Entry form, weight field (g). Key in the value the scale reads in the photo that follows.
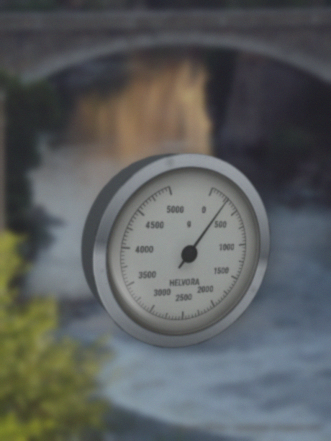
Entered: 250 g
